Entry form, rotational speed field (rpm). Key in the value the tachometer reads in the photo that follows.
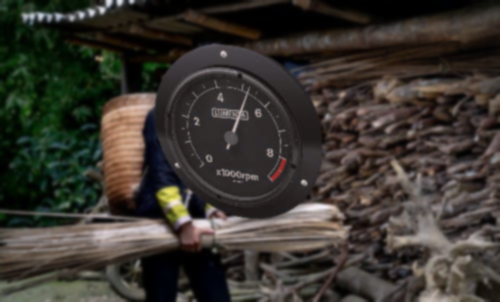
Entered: 5250 rpm
